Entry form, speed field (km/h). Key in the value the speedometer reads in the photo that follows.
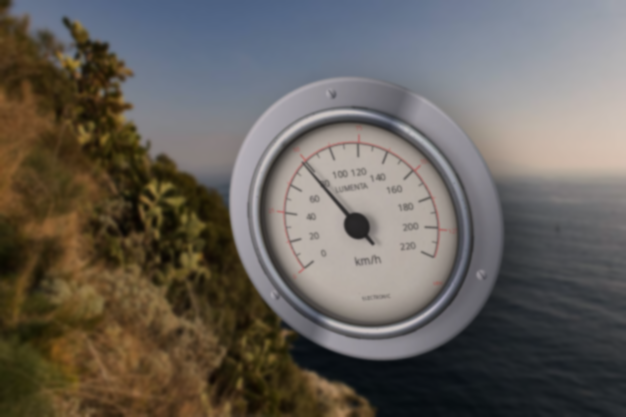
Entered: 80 km/h
